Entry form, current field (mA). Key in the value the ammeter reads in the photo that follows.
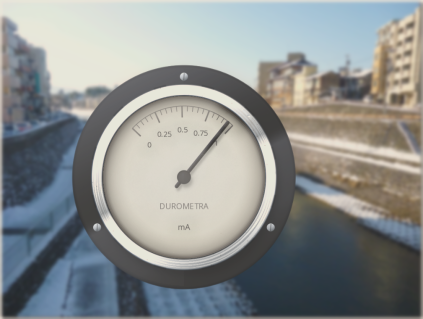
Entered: 0.95 mA
